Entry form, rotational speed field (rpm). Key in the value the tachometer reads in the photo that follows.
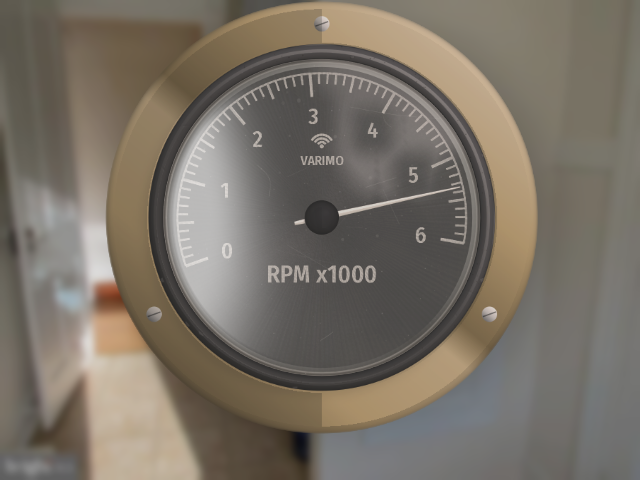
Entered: 5350 rpm
